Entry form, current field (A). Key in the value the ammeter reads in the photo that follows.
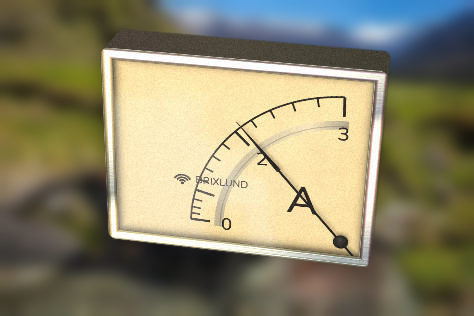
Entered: 2.1 A
